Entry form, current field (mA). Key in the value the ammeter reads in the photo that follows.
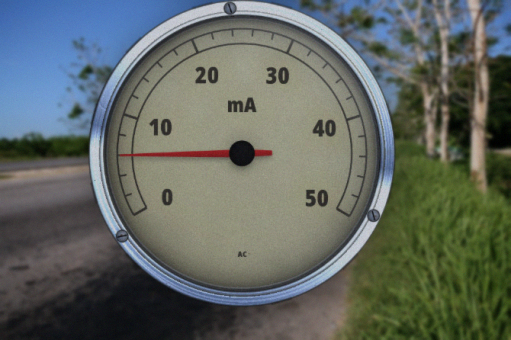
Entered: 6 mA
